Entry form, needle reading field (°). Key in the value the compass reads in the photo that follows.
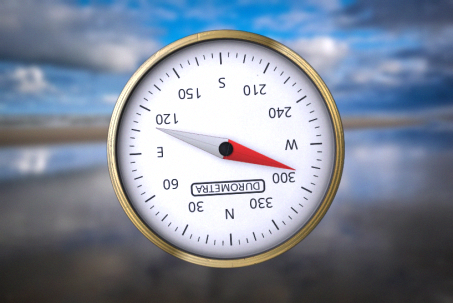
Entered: 290 °
